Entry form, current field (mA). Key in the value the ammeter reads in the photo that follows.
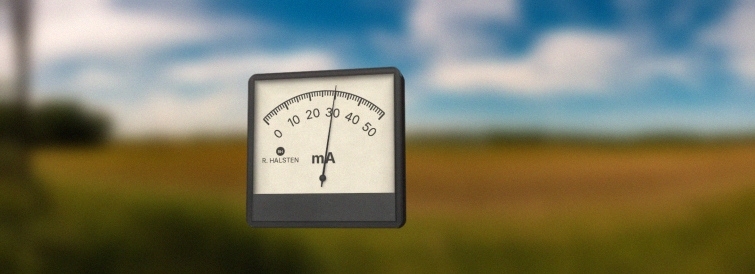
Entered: 30 mA
